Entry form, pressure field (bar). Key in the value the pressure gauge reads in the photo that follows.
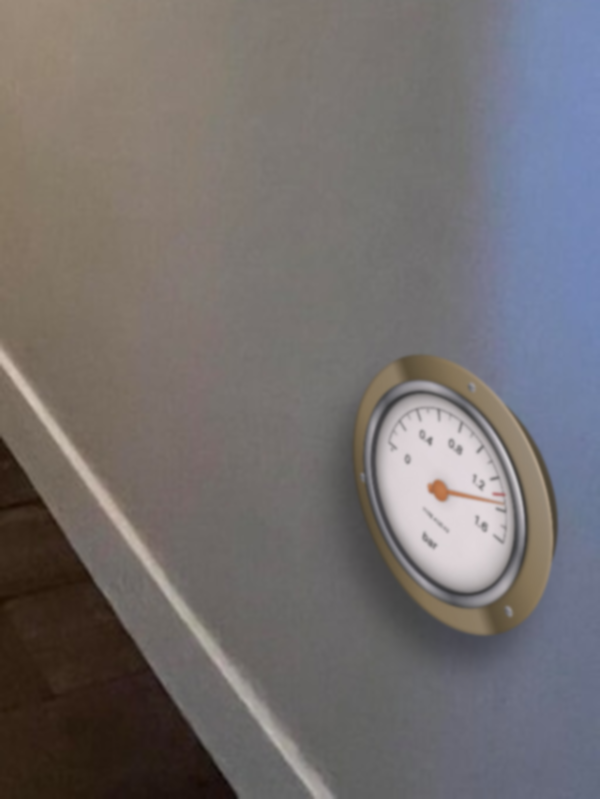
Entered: 1.35 bar
